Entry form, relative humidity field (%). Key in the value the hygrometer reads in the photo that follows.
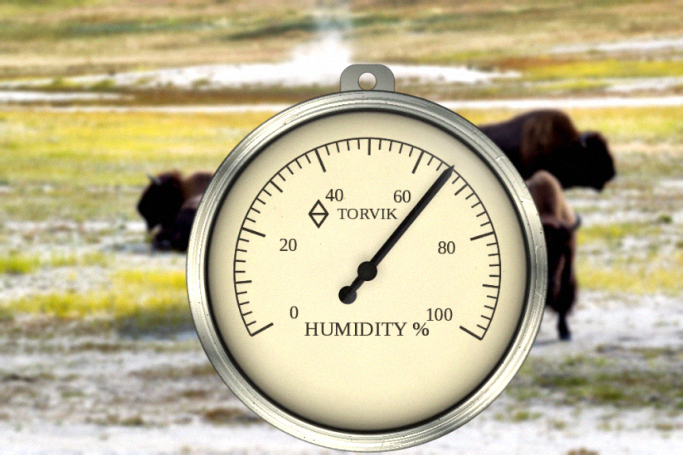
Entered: 66 %
